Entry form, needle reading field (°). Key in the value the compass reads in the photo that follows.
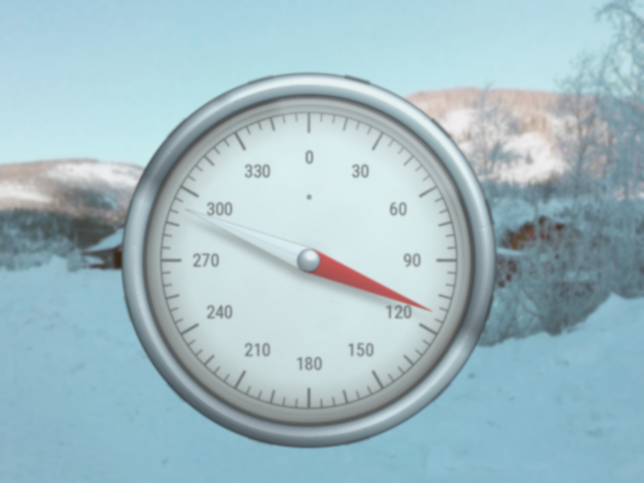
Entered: 112.5 °
